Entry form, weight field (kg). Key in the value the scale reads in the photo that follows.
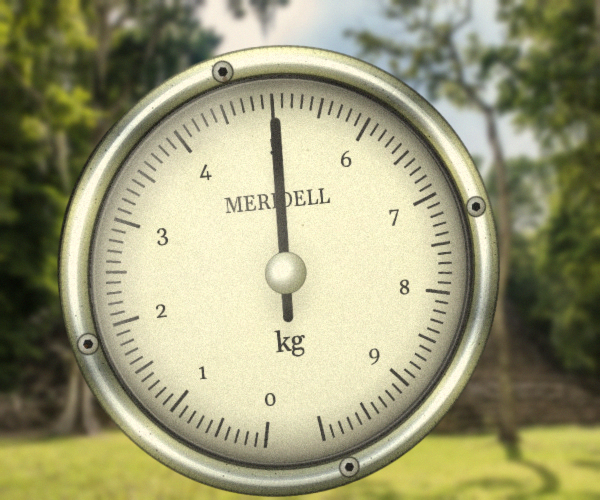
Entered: 5 kg
